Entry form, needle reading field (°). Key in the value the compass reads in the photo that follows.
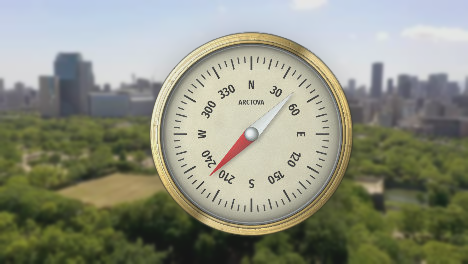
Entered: 225 °
